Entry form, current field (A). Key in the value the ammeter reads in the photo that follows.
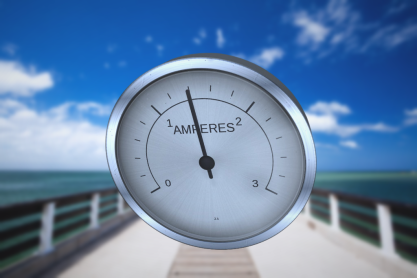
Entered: 1.4 A
